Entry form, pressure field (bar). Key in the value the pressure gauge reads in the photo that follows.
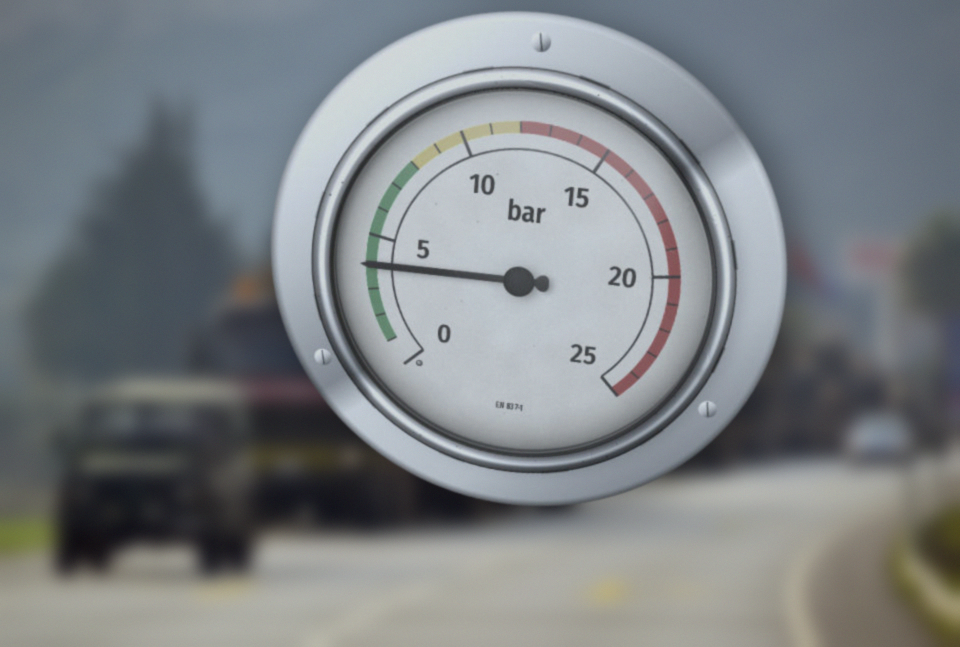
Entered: 4 bar
